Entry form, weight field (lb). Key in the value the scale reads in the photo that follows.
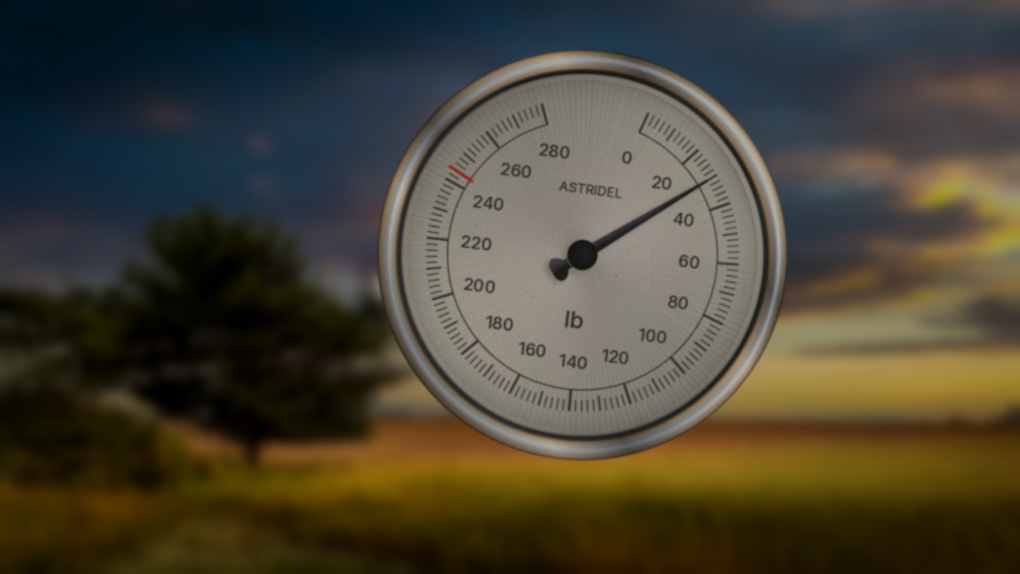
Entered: 30 lb
